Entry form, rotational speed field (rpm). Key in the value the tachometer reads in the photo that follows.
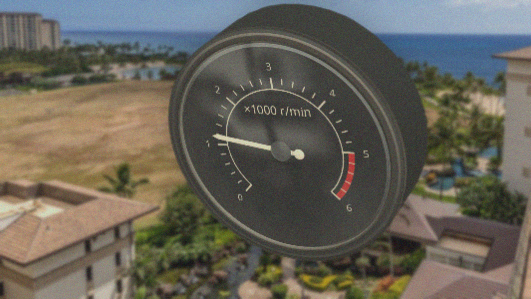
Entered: 1200 rpm
